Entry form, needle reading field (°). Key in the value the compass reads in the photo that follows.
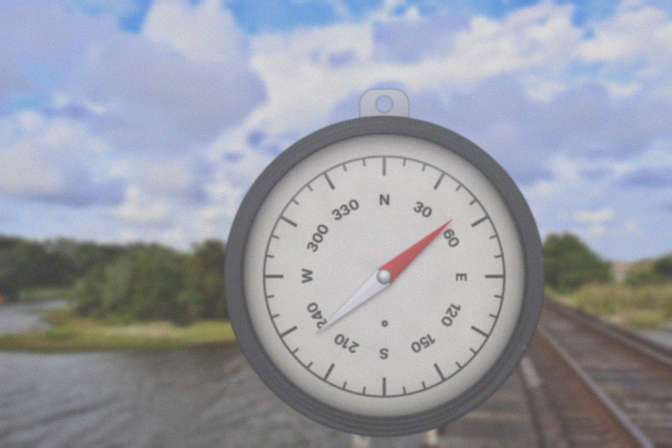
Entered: 50 °
